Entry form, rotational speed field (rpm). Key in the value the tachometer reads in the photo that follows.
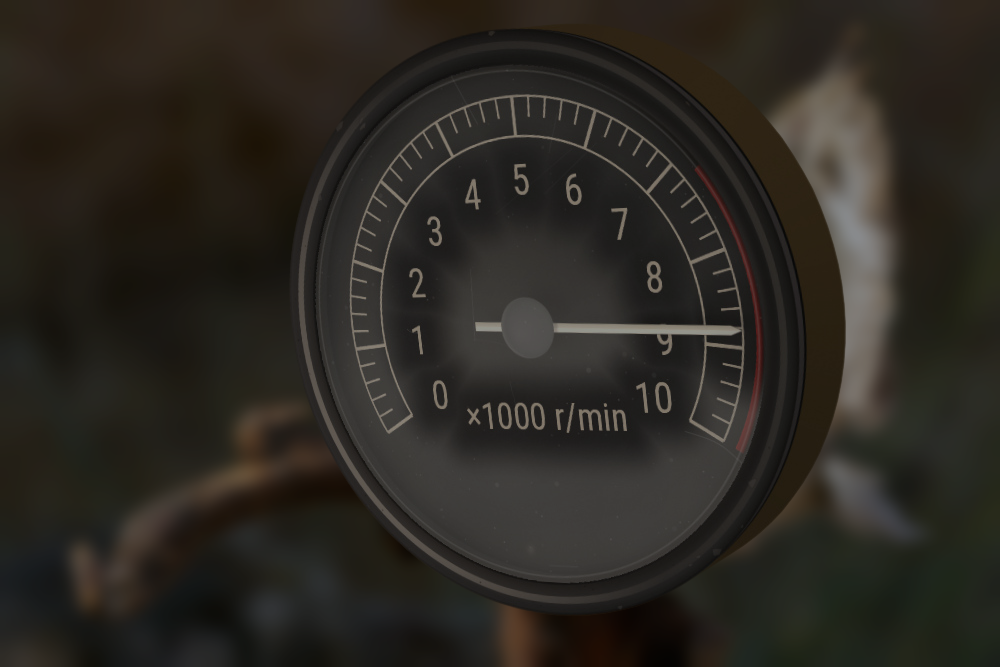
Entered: 8800 rpm
